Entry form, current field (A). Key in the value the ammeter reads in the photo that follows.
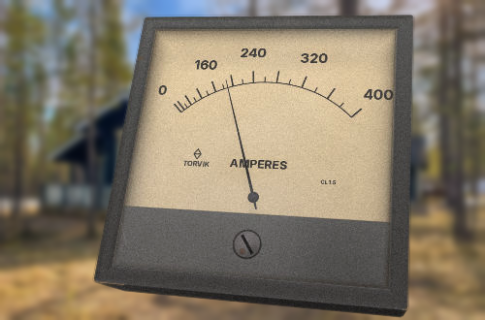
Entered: 190 A
